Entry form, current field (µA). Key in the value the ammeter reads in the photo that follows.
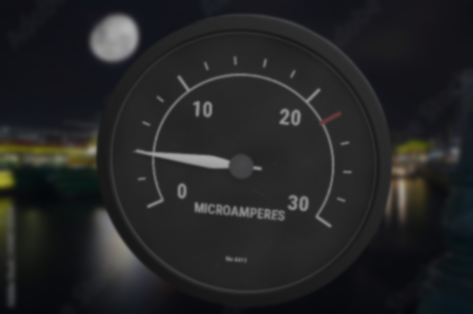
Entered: 4 µA
